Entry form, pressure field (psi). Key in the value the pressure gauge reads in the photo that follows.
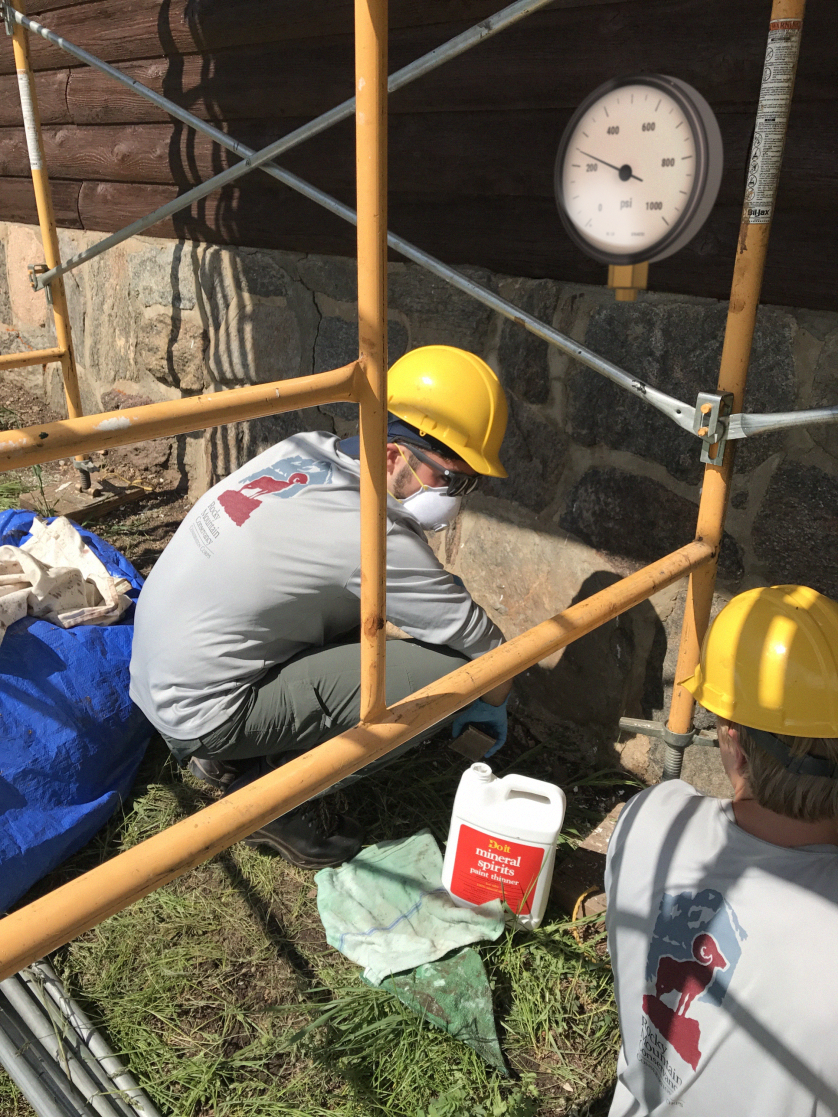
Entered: 250 psi
